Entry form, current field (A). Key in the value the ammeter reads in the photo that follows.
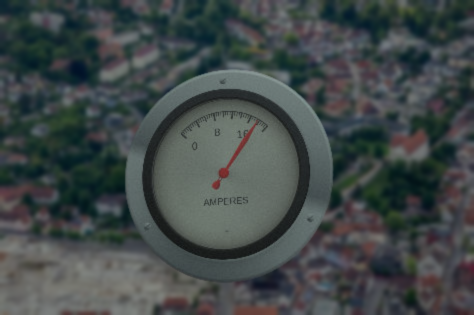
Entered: 18 A
